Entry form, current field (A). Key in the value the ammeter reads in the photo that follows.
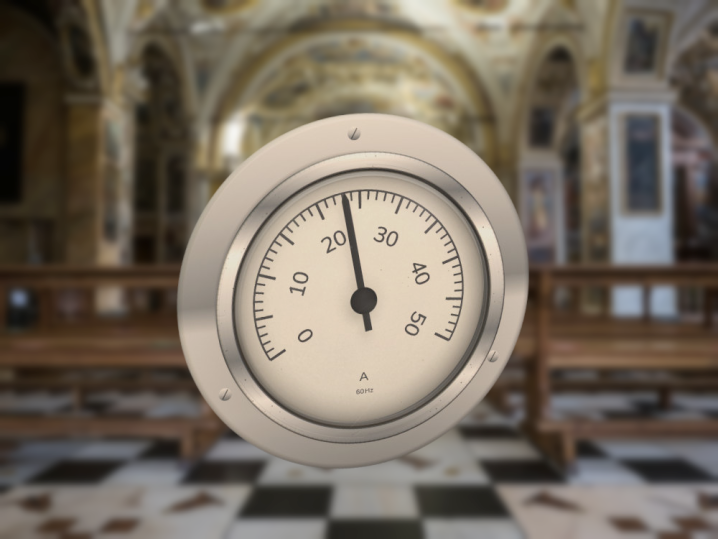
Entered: 23 A
